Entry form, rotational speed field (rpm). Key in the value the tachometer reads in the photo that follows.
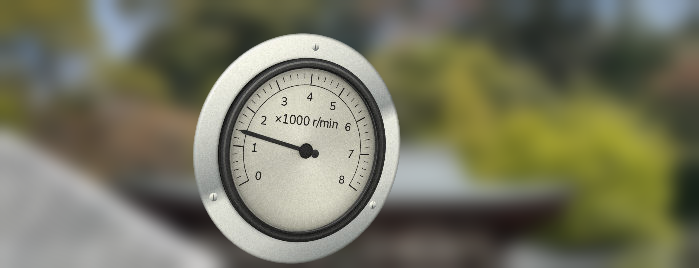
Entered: 1400 rpm
